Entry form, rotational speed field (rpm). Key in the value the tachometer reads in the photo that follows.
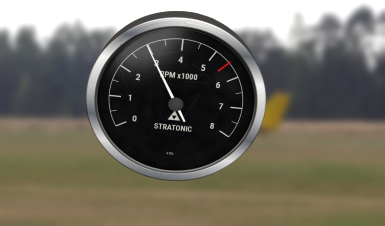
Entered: 3000 rpm
